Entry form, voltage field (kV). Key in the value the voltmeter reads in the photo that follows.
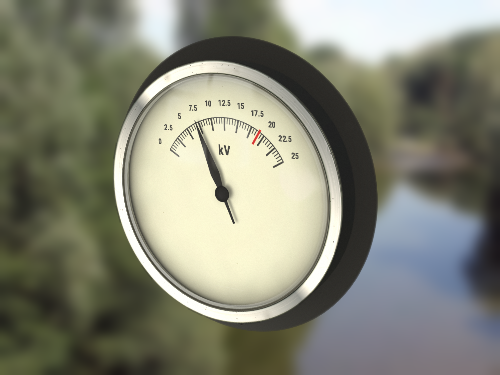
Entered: 7.5 kV
